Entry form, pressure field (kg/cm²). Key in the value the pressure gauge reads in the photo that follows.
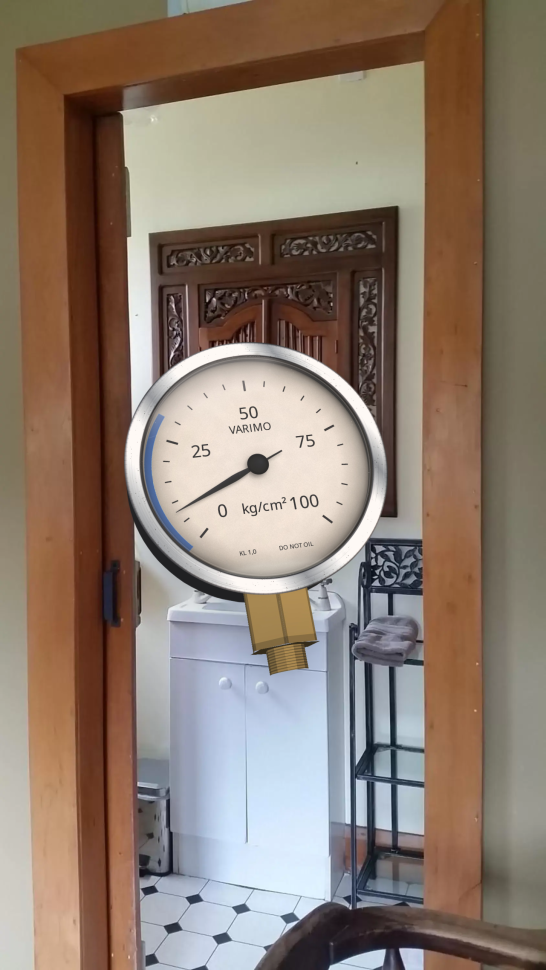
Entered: 7.5 kg/cm²
